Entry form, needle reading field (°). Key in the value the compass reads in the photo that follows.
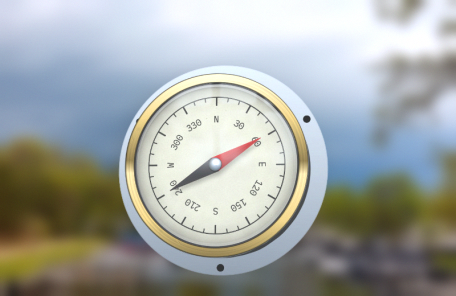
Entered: 60 °
